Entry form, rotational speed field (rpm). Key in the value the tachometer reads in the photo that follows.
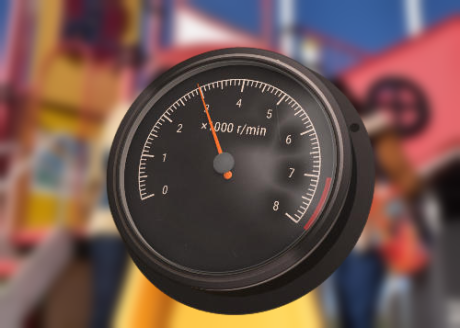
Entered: 3000 rpm
